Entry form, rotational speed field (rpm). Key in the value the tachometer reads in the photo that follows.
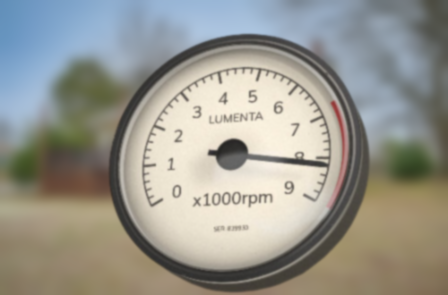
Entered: 8200 rpm
